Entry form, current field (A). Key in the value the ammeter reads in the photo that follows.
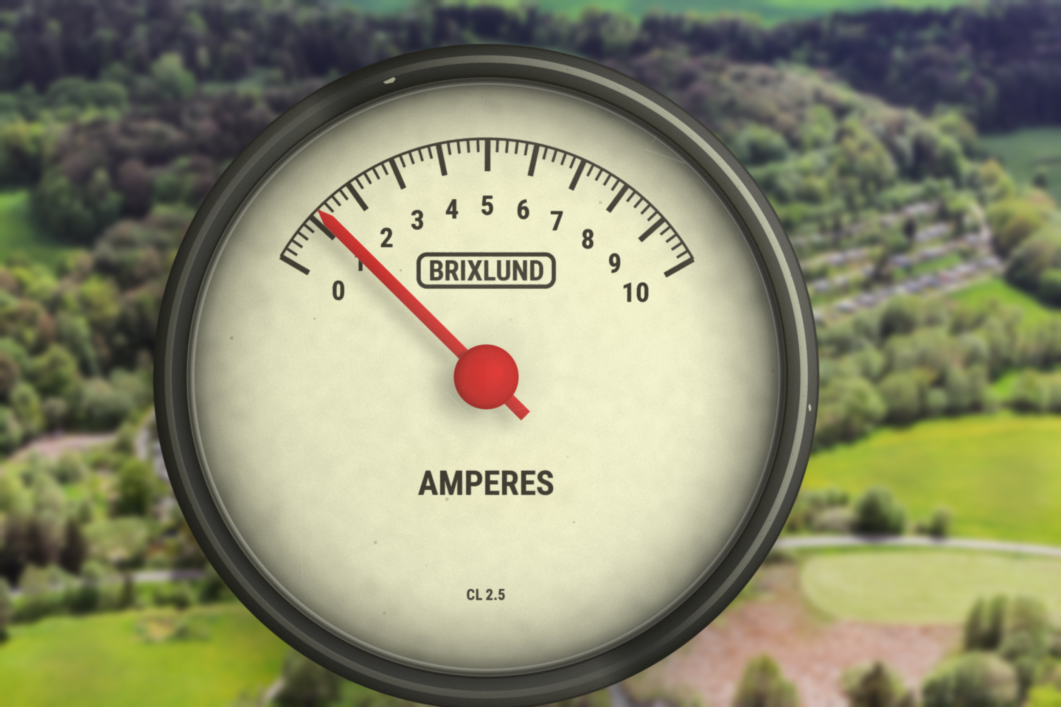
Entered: 1.2 A
